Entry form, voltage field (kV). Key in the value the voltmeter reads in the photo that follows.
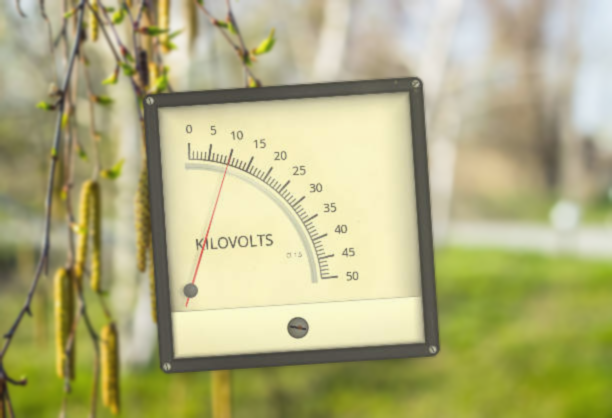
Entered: 10 kV
